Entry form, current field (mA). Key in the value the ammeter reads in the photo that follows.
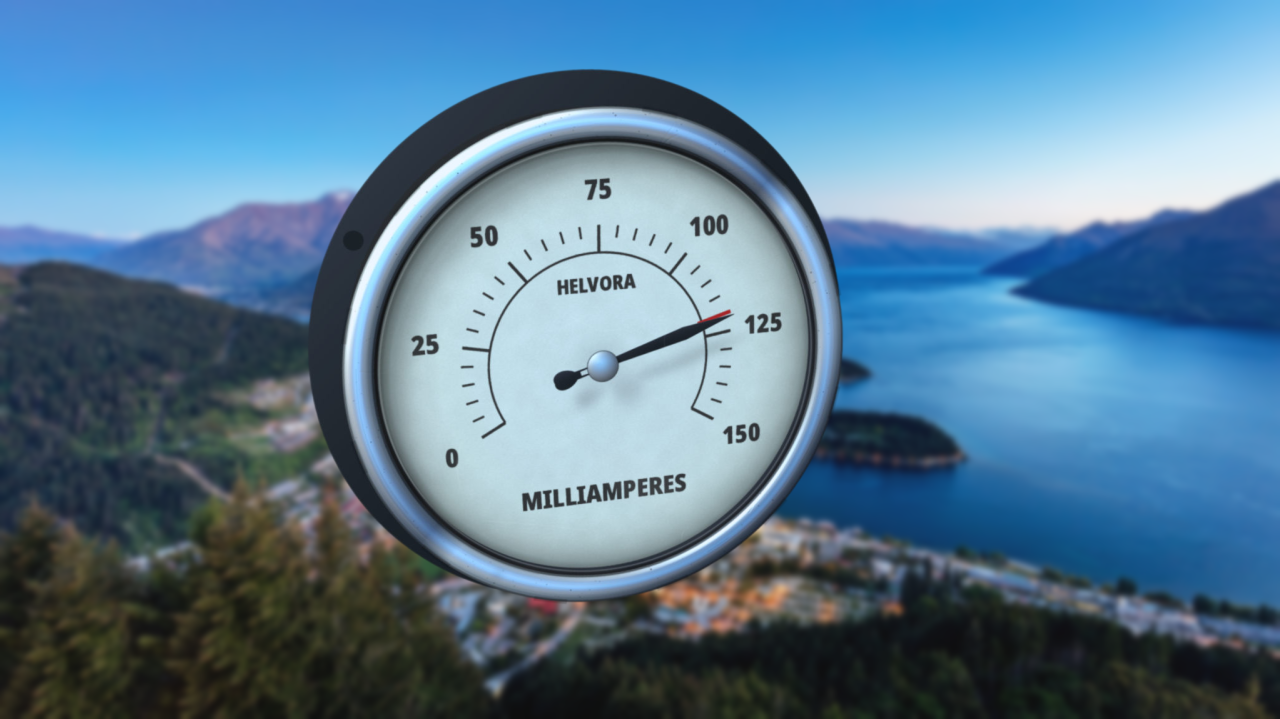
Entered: 120 mA
